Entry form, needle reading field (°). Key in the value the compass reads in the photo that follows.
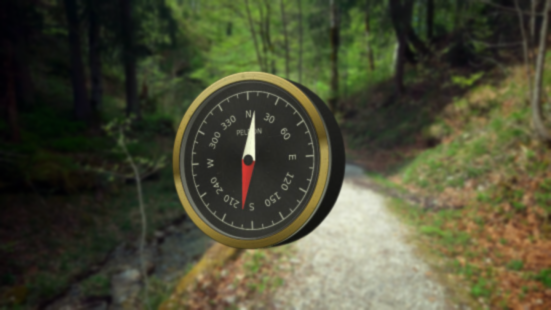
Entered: 190 °
